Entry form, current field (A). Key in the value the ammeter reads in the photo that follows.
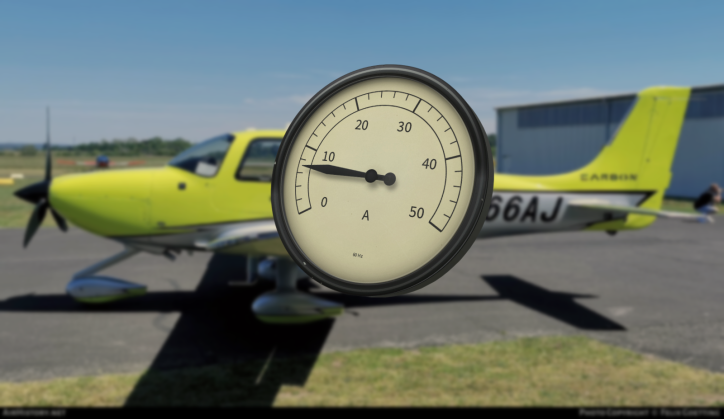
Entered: 7 A
